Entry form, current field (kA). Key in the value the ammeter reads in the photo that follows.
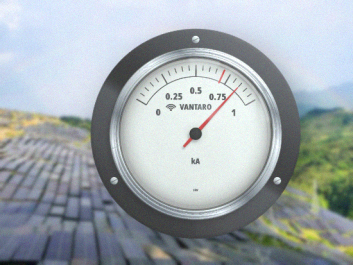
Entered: 0.85 kA
